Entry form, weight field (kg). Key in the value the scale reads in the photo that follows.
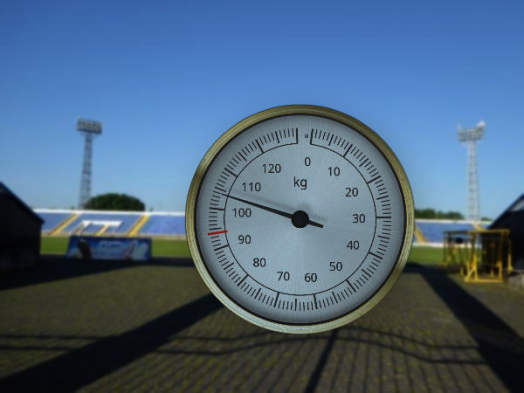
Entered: 104 kg
